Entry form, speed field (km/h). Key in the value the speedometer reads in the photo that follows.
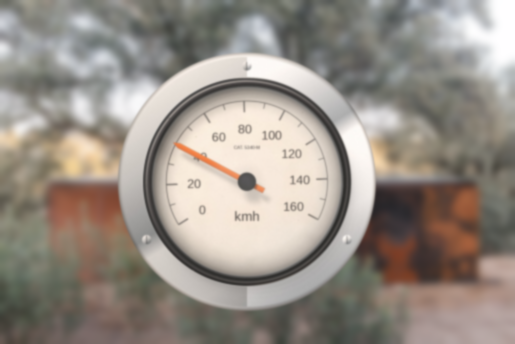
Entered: 40 km/h
